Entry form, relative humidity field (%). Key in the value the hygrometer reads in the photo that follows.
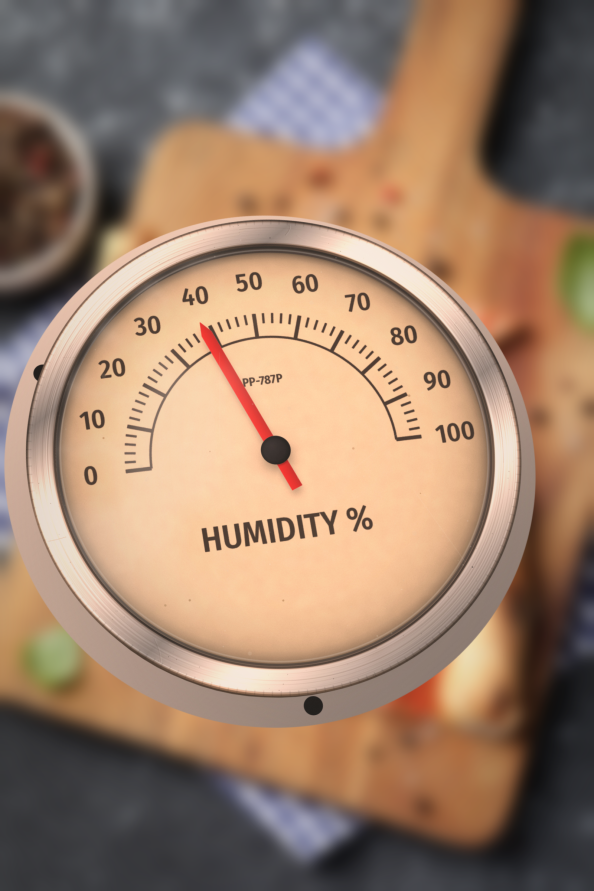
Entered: 38 %
